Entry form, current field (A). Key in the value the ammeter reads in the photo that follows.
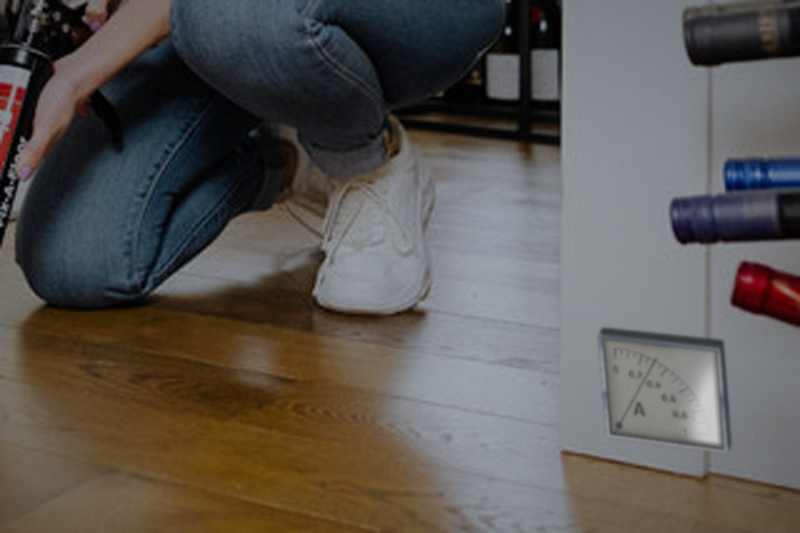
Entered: 0.3 A
